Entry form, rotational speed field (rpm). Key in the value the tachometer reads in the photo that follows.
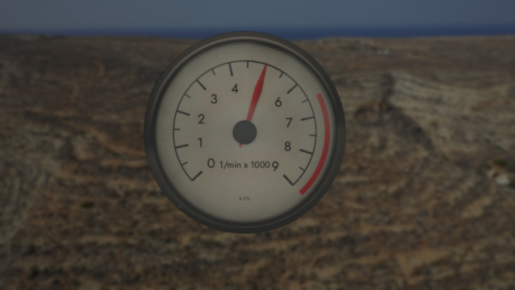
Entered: 5000 rpm
